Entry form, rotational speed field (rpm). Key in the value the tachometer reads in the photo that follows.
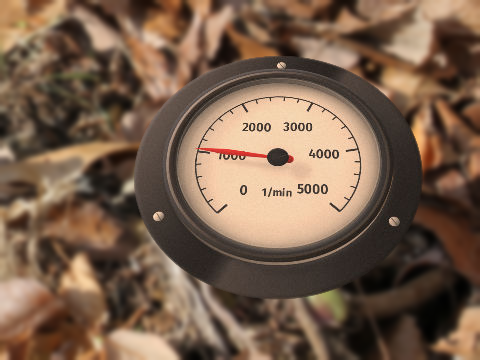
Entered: 1000 rpm
